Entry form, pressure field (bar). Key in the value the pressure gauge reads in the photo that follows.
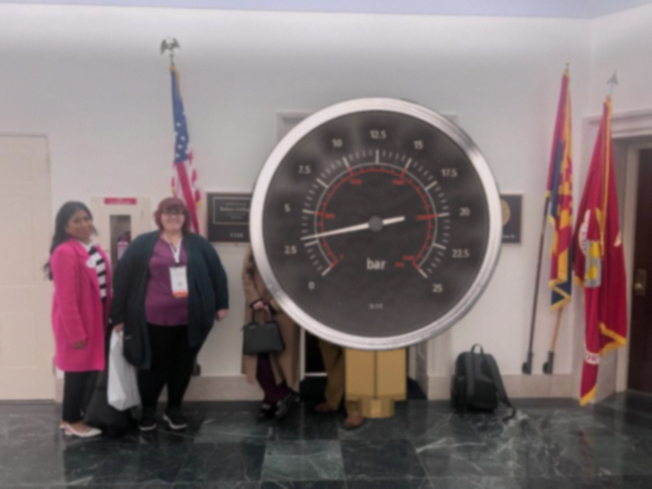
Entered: 3 bar
